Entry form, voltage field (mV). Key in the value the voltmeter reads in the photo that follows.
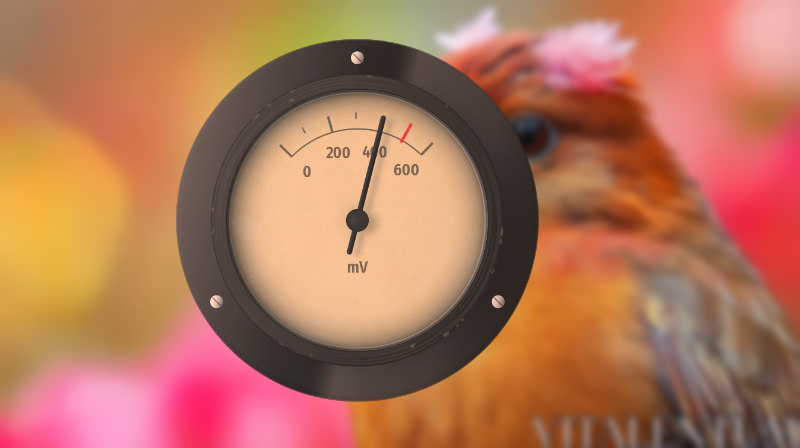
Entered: 400 mV
